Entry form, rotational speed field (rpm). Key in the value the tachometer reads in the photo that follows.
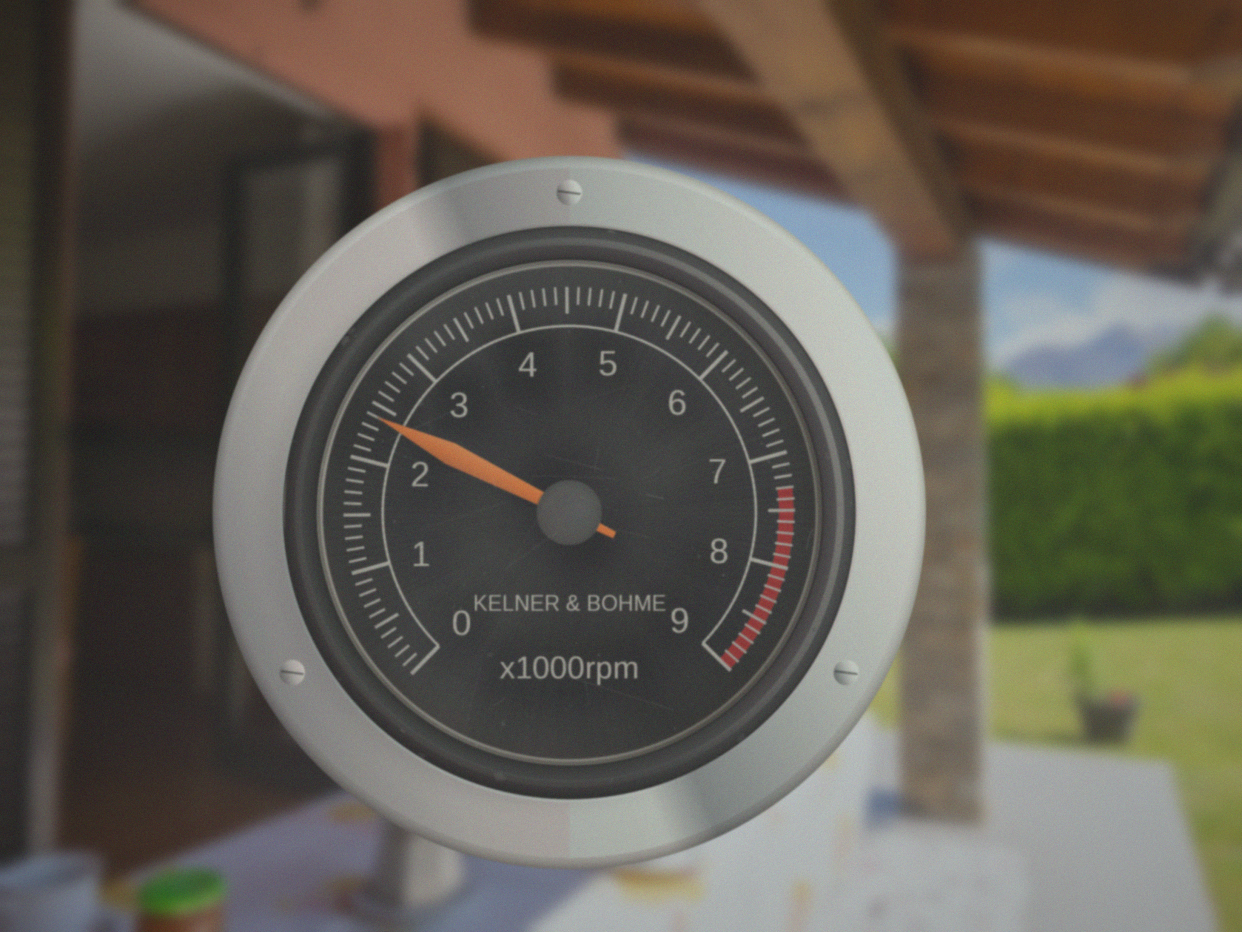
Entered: 2400 rpm
